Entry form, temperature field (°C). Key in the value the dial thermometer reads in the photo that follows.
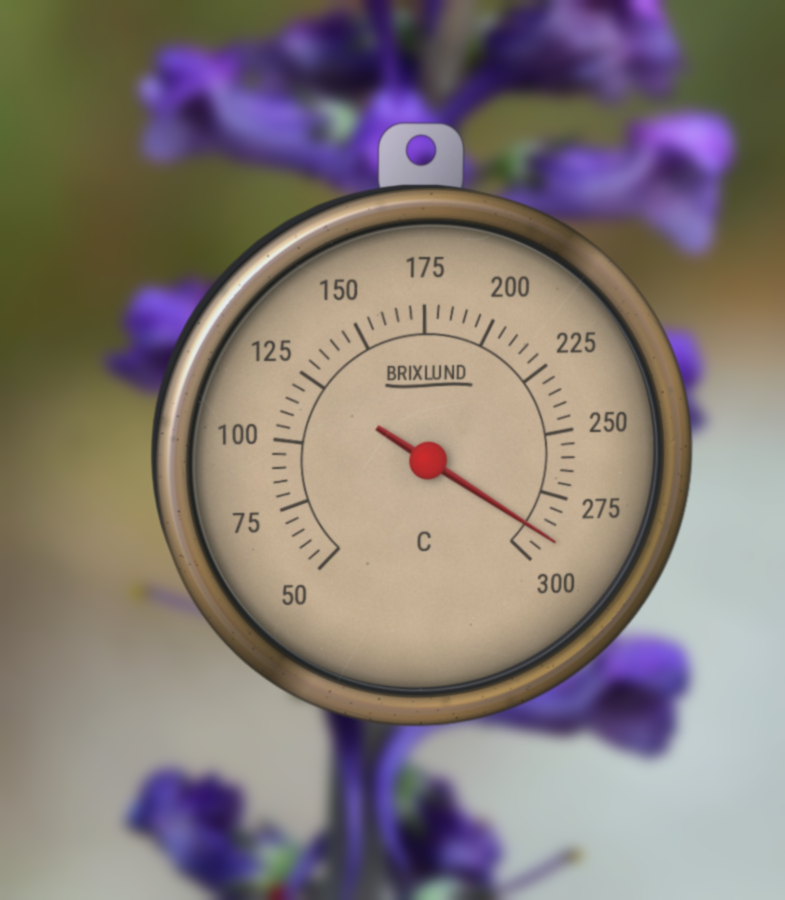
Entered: 290 °C
